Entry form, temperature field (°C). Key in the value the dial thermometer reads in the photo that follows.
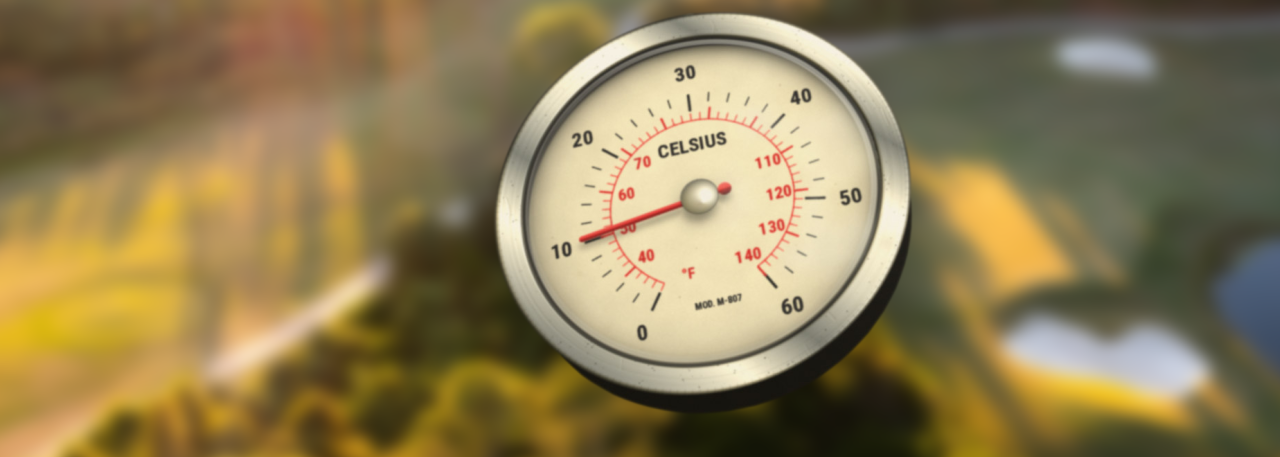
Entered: 10 °C
